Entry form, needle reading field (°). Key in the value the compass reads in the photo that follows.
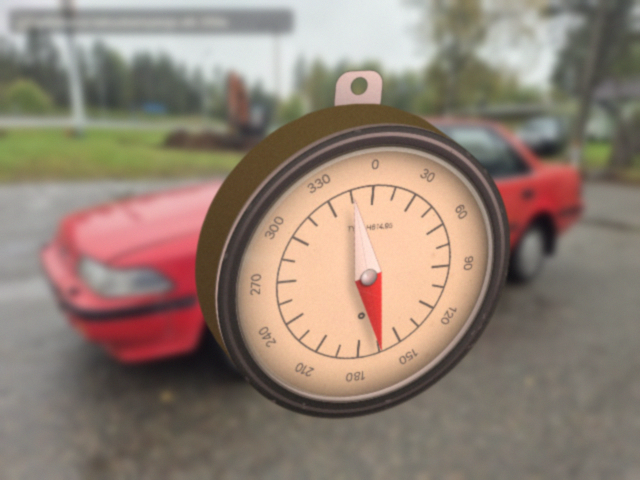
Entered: 165 °
